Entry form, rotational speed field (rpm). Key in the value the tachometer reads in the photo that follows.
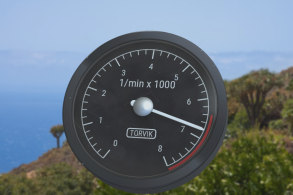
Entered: 6800 rpm
